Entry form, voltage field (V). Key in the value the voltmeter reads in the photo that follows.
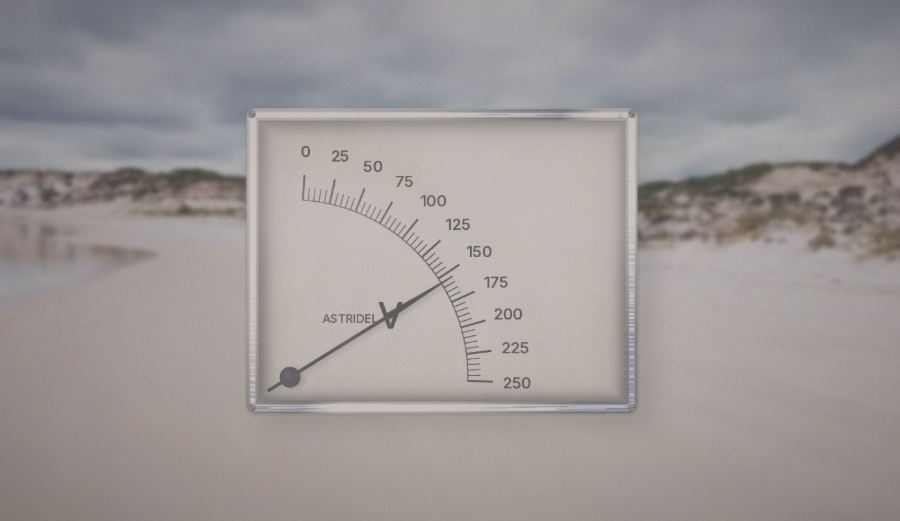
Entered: 155 V
